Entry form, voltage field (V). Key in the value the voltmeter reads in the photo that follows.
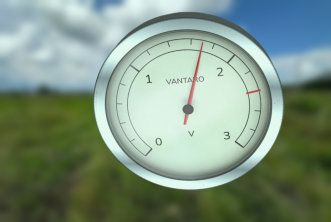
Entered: 1.7 V
